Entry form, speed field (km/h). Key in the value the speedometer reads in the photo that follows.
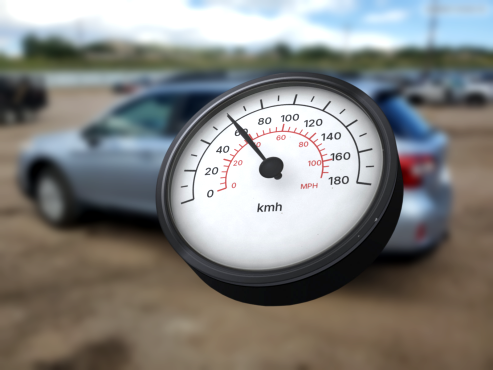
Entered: 60 km/h
